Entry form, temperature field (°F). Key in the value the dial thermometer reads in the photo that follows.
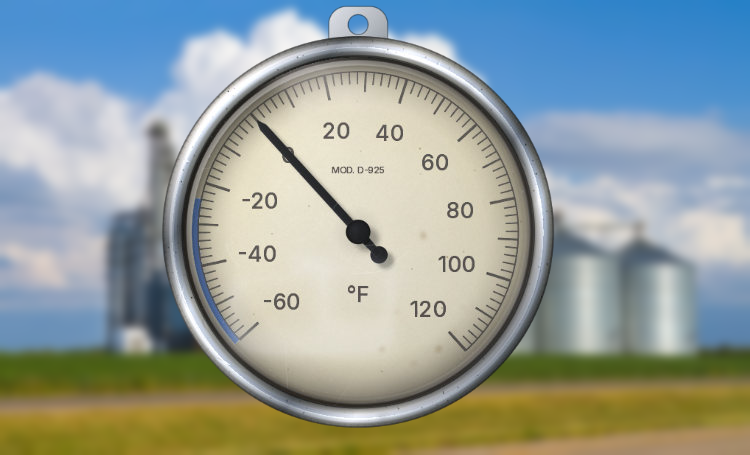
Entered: 0 °F
